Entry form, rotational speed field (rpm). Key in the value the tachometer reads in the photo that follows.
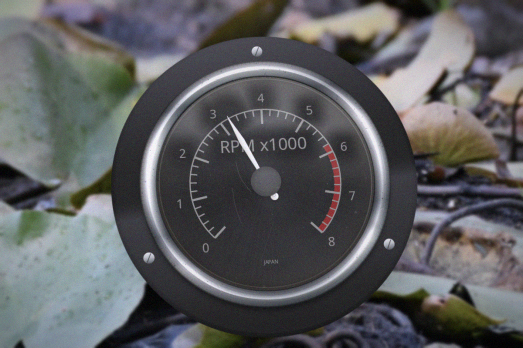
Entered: 3200 rpm
